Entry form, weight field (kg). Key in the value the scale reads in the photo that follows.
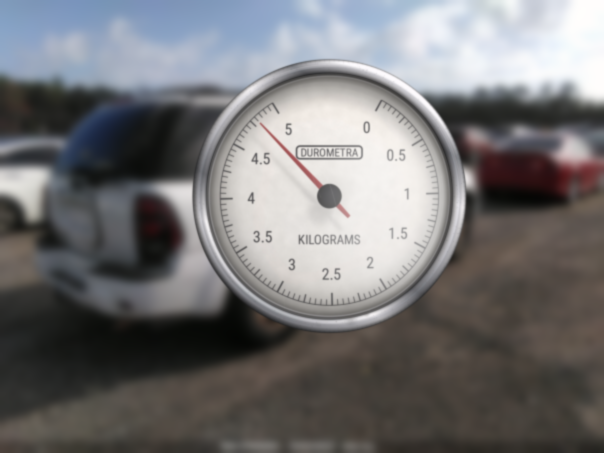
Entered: 4.8 kg
